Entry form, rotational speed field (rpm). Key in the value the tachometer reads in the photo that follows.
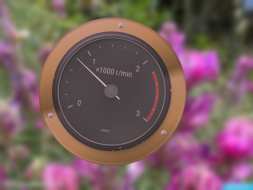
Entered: 800 rpm
